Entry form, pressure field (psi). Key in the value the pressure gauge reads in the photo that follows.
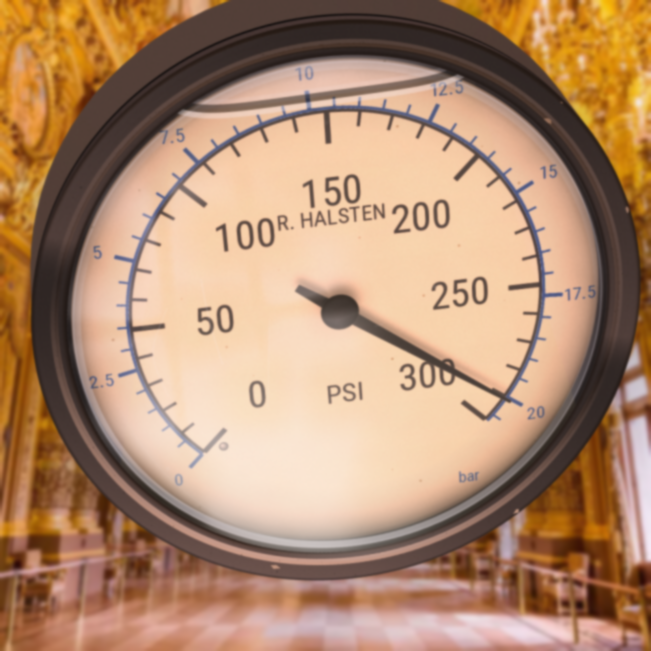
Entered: 290 psi
